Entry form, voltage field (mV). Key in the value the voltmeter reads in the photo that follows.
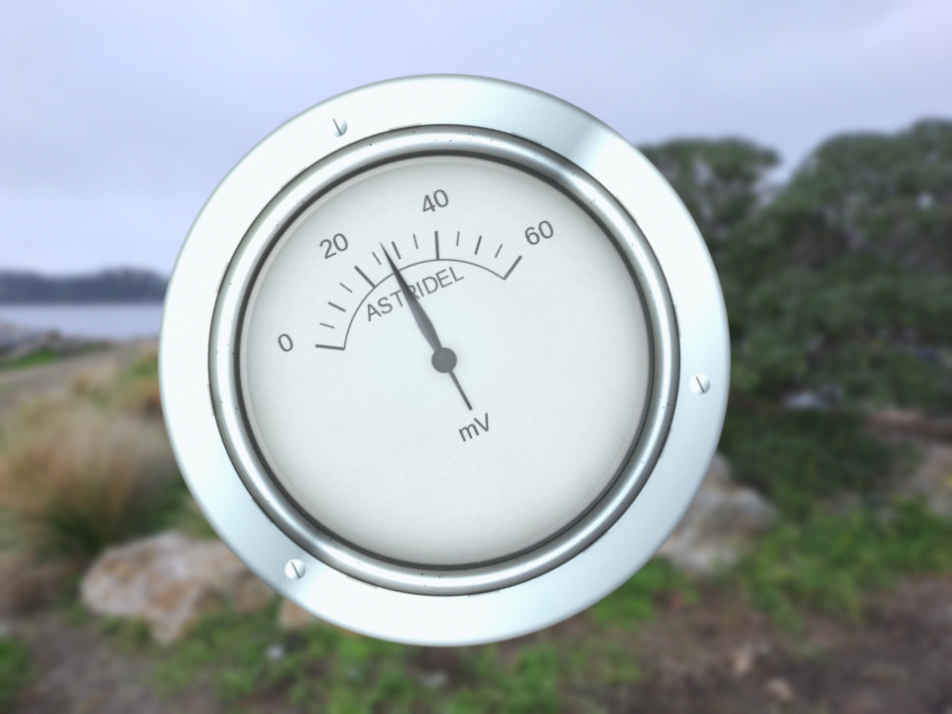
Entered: 27.5 mV
